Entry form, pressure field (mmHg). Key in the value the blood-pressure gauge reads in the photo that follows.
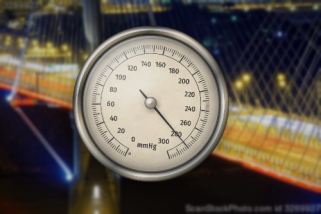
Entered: 280 mmHg
